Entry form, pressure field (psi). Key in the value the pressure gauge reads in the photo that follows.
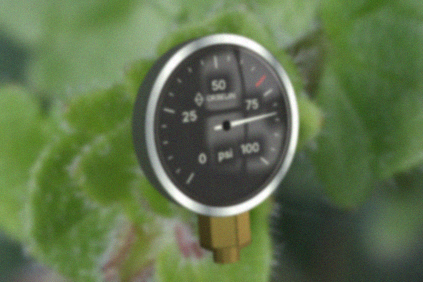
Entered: 82.5 psi
